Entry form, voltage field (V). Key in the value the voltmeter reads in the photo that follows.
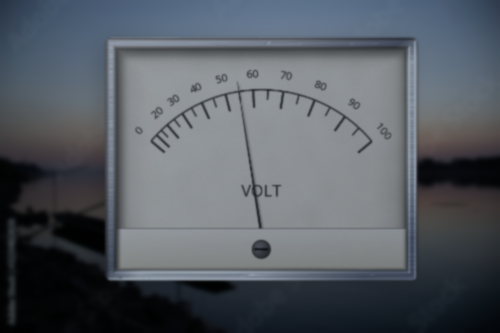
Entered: 55 V
